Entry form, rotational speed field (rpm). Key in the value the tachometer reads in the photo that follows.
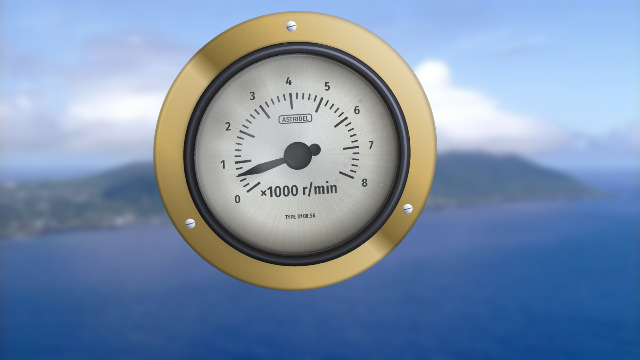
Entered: 600 rpm
